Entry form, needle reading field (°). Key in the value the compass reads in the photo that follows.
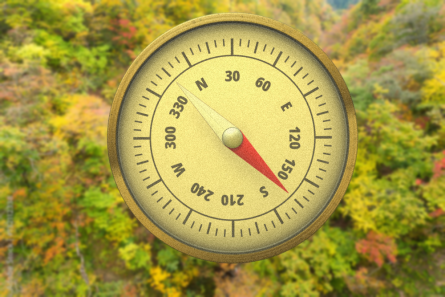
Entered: 165 °
